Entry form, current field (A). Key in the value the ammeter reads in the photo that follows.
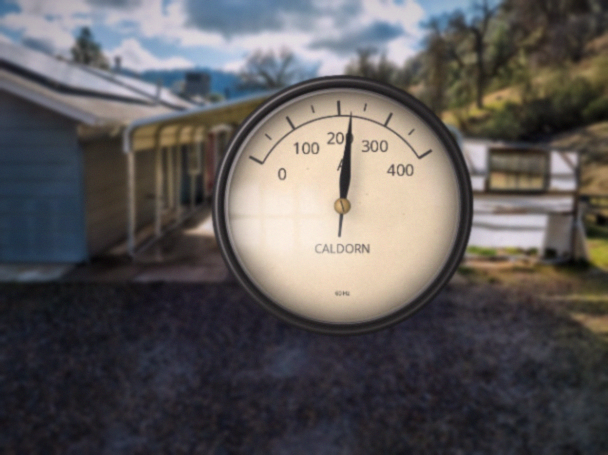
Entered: 225 A
